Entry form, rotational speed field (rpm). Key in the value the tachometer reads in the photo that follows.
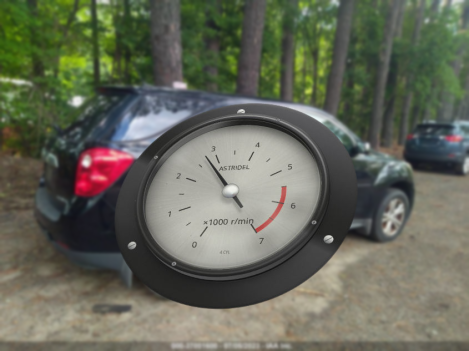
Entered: 2750 rpm
